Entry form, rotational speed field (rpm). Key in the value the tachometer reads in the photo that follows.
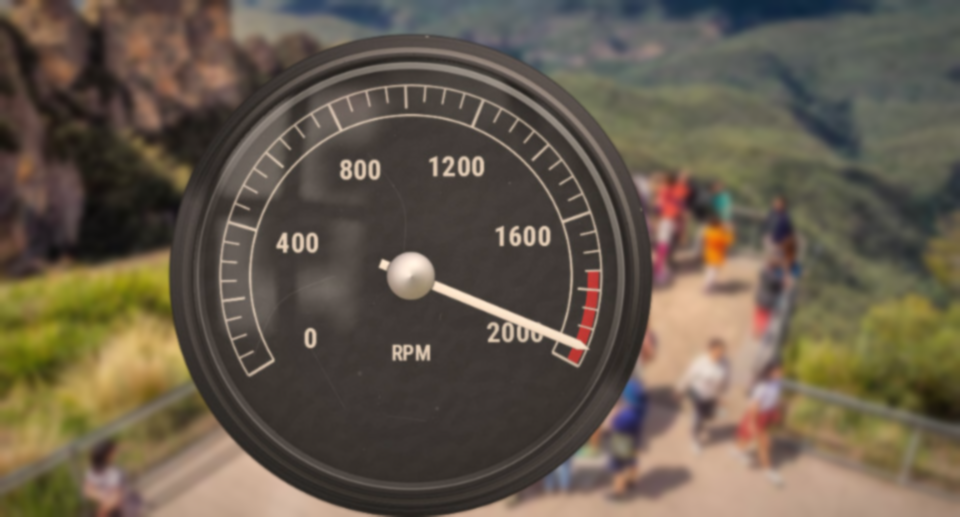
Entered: 1950 rpm
